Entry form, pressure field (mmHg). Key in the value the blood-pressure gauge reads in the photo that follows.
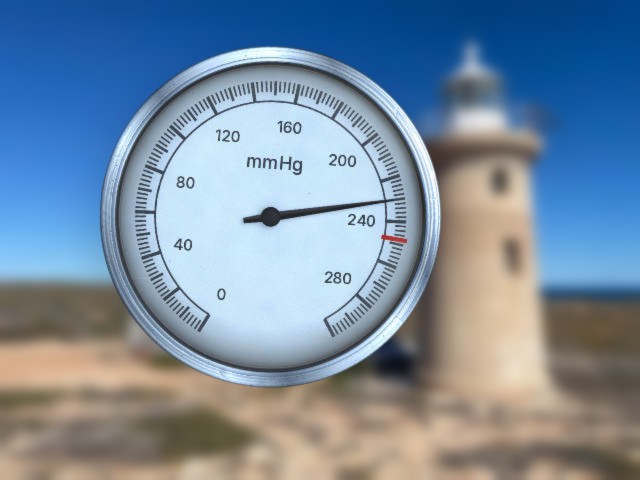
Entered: 230 mmHg
